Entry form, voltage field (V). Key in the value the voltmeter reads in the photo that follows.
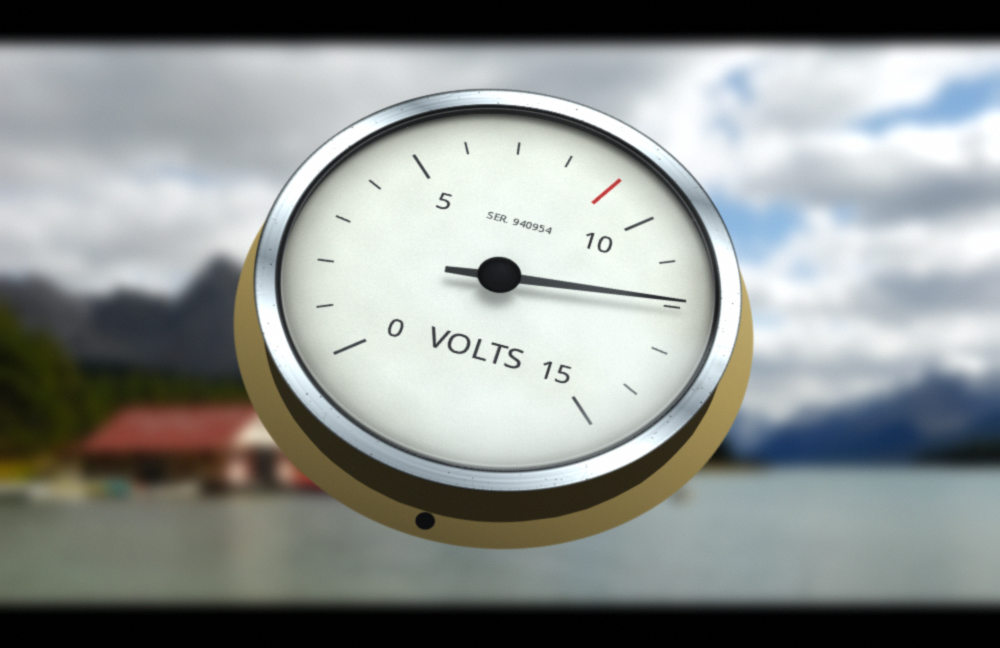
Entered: 12 V
